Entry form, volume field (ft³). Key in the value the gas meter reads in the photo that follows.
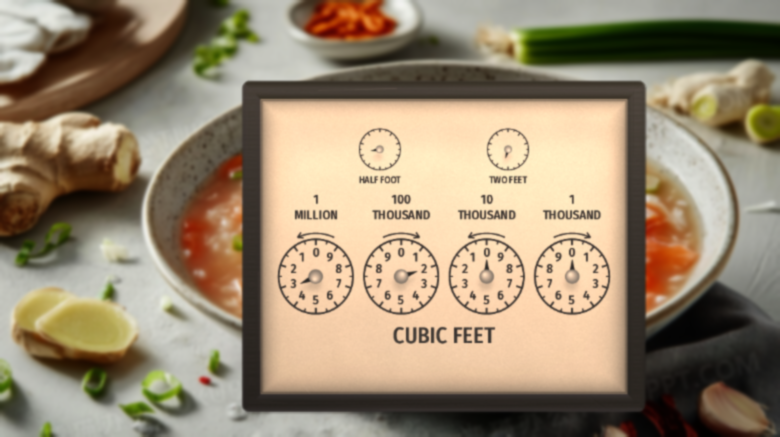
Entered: 320000 ft³
